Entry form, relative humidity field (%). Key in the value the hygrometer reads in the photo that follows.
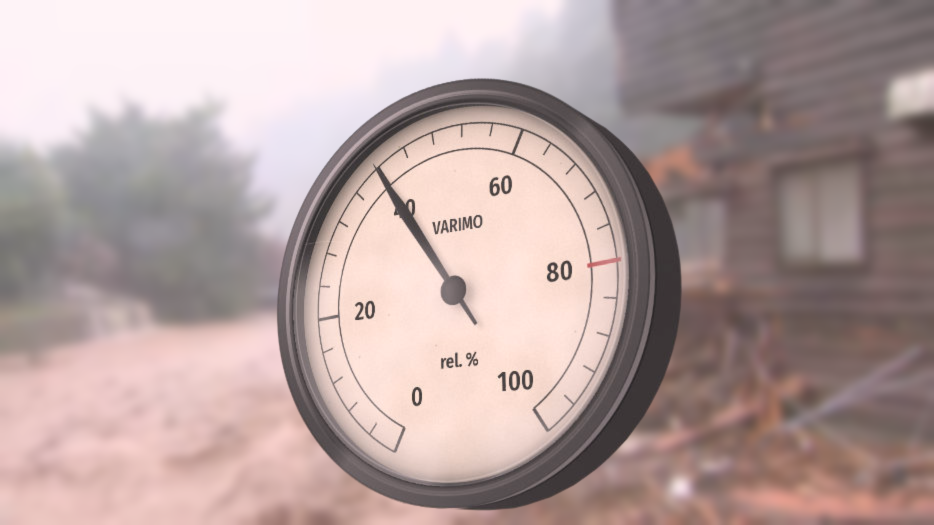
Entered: 40 %
